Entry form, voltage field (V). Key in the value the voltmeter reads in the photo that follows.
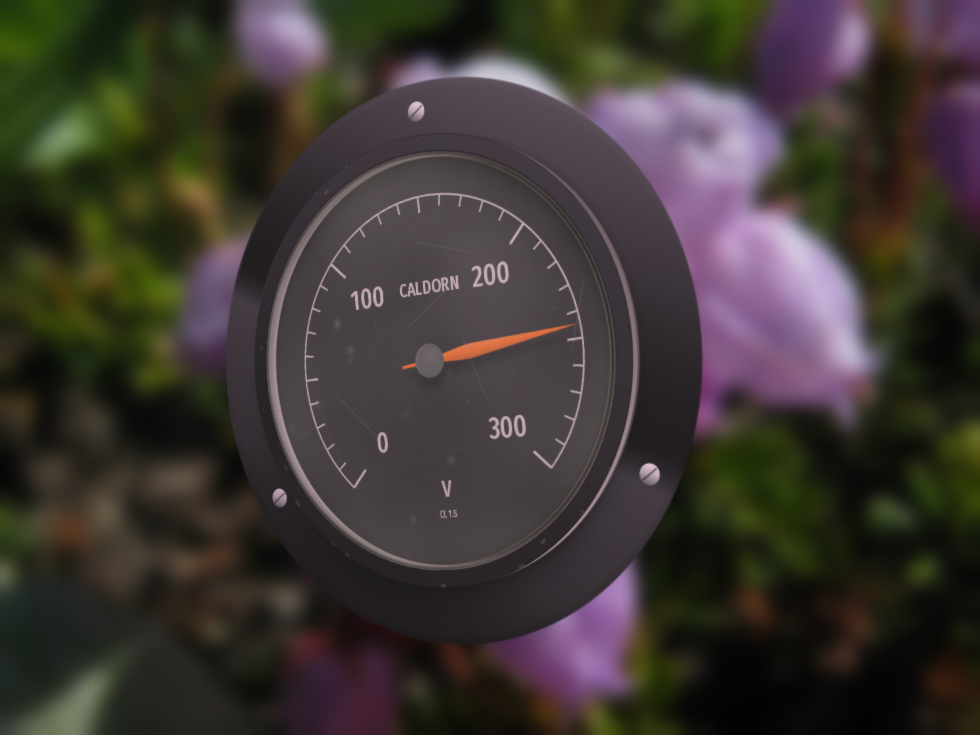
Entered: 245 V
